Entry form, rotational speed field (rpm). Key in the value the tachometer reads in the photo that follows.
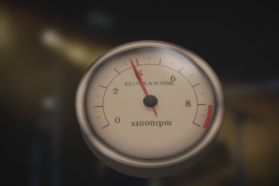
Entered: 3750 rpm
